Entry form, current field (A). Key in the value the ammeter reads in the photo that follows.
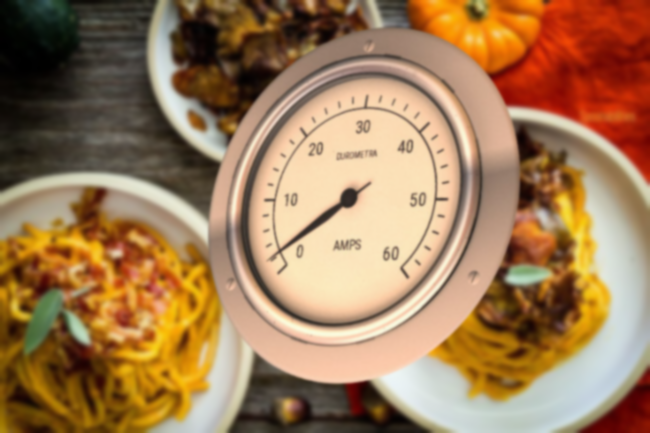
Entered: 2 A
